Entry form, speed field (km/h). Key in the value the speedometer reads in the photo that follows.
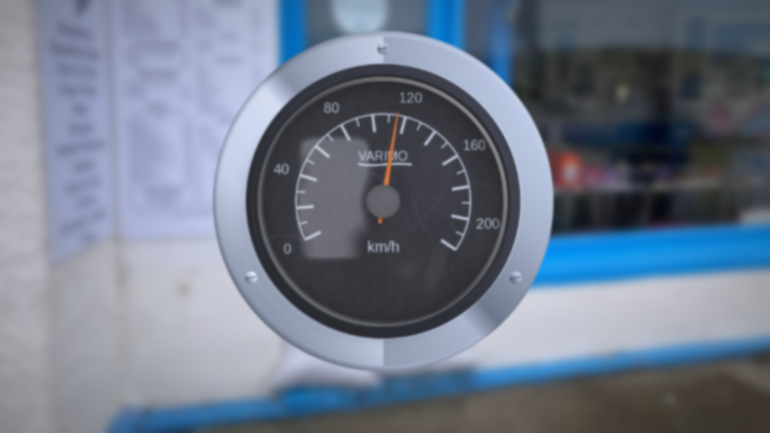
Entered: 115 km/h
